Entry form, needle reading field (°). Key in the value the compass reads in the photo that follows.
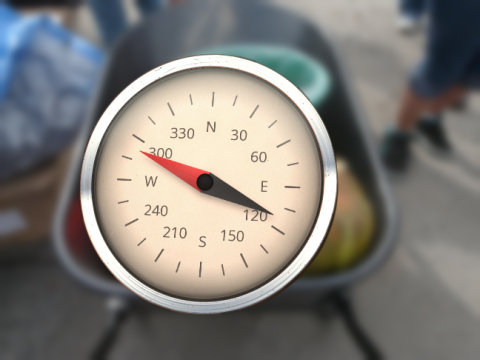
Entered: 292.5 °
